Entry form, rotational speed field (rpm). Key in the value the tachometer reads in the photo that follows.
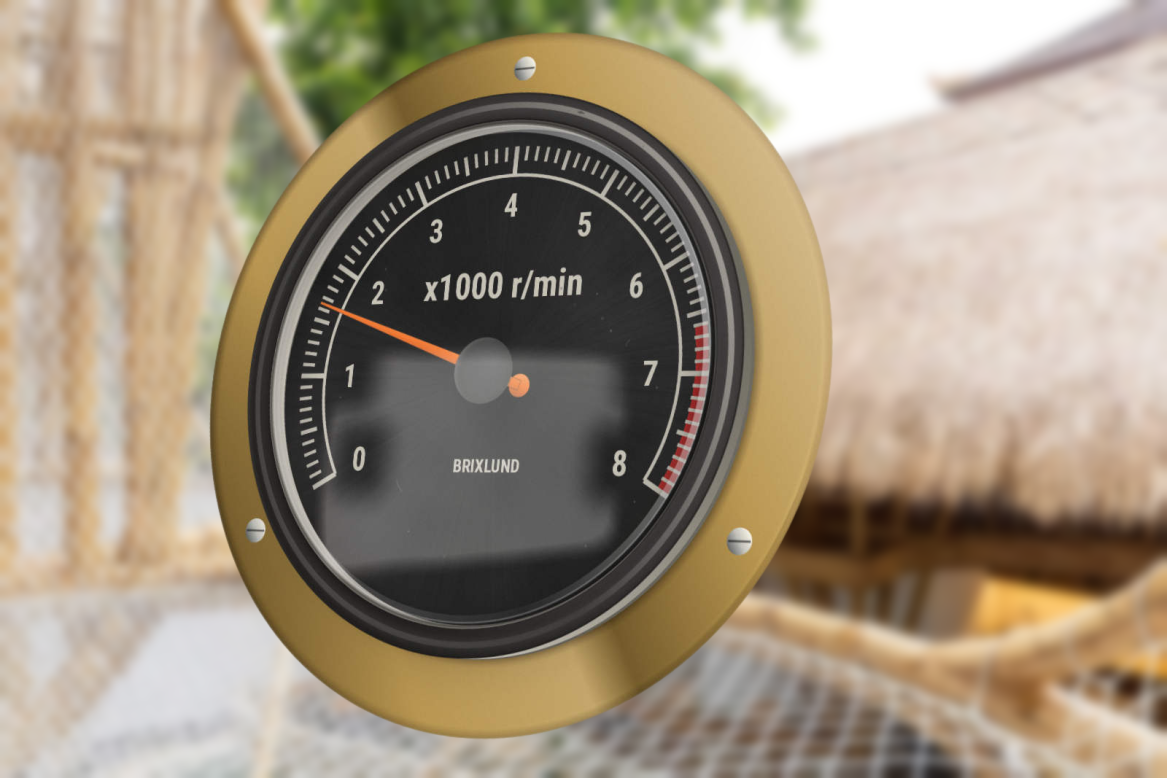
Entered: 1650 rpm
